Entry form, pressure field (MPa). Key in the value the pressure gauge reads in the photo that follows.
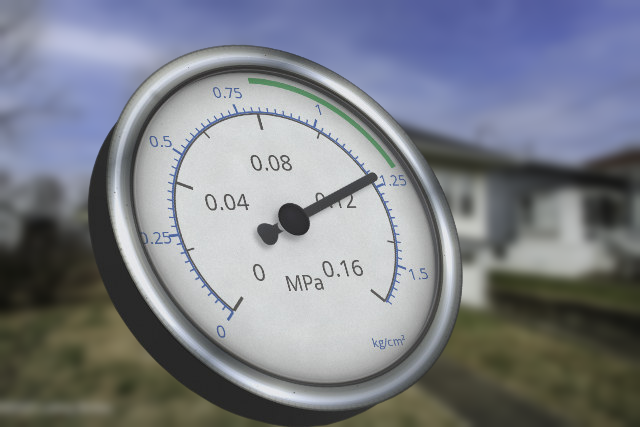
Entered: 0.12 MPa
